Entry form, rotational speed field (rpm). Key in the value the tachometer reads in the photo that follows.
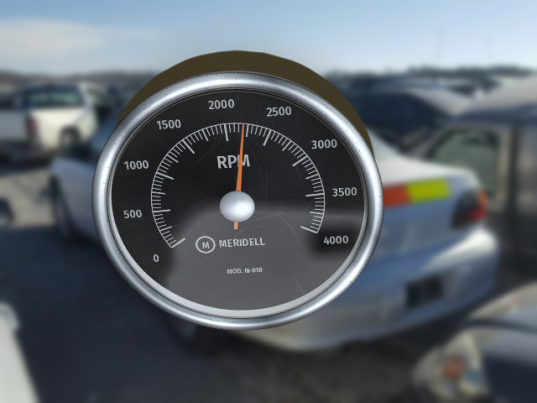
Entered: 2200 rpm
